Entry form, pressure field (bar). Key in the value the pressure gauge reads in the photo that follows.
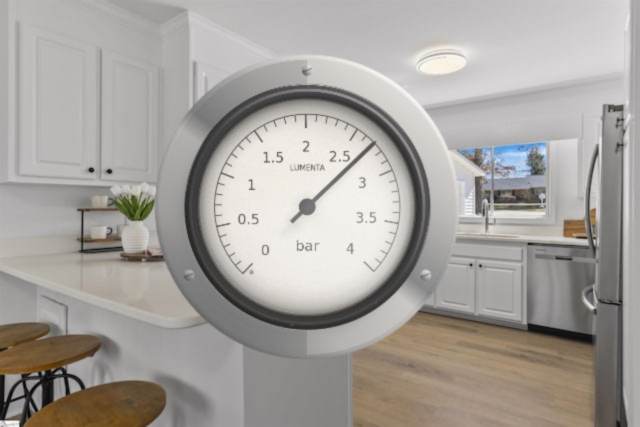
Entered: 2.7 bar
